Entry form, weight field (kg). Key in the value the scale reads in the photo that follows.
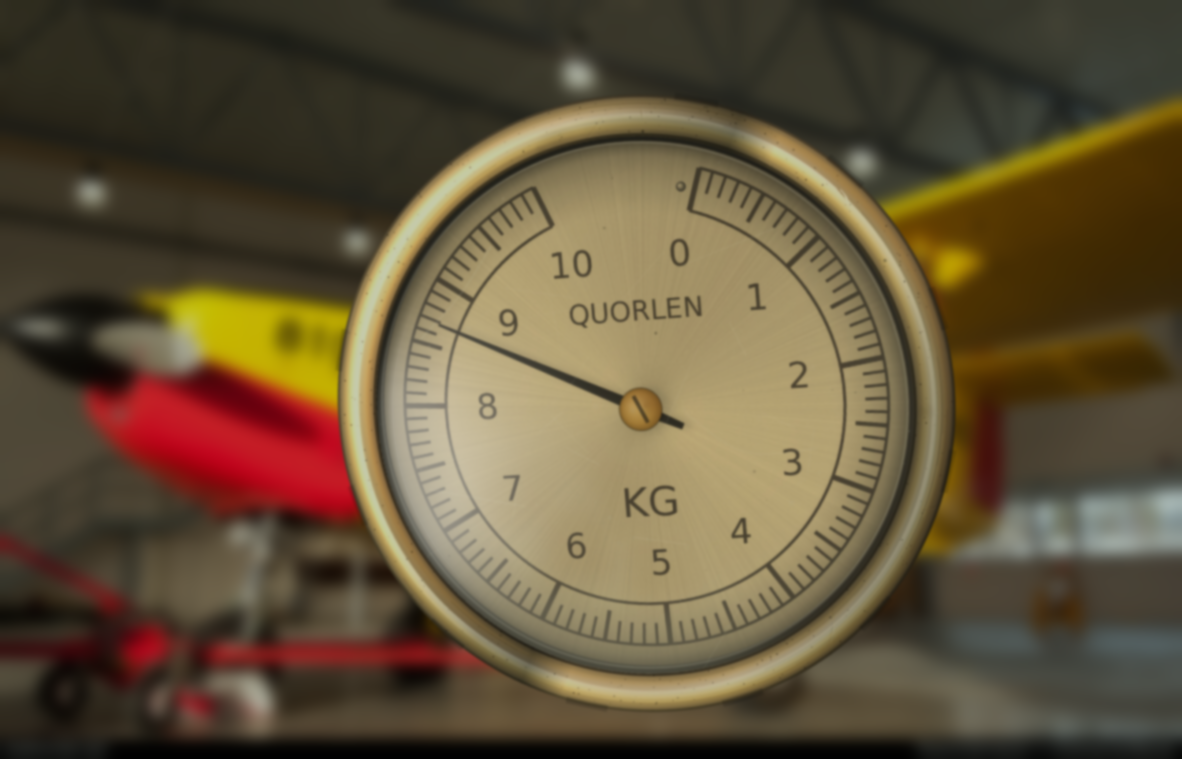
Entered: 8.7 kg
